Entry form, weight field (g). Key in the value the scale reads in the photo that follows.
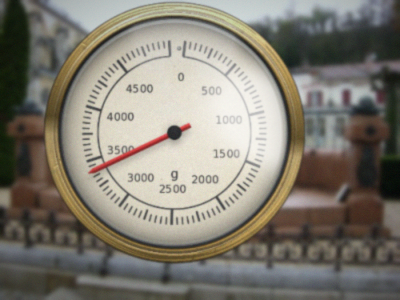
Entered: 3400 g
